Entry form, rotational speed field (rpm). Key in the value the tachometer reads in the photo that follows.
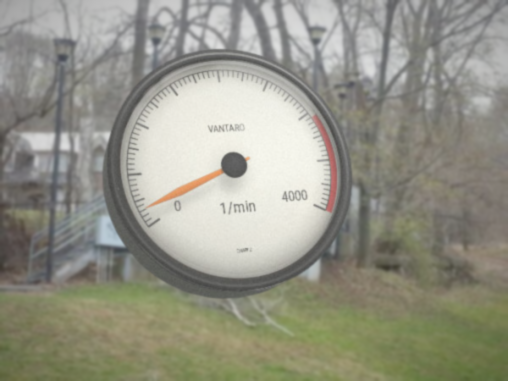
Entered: 150 rpm
